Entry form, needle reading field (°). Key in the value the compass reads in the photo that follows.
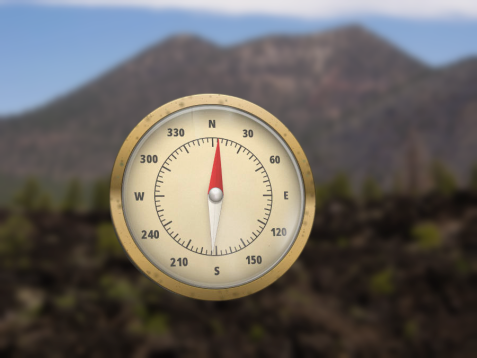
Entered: 5 °
